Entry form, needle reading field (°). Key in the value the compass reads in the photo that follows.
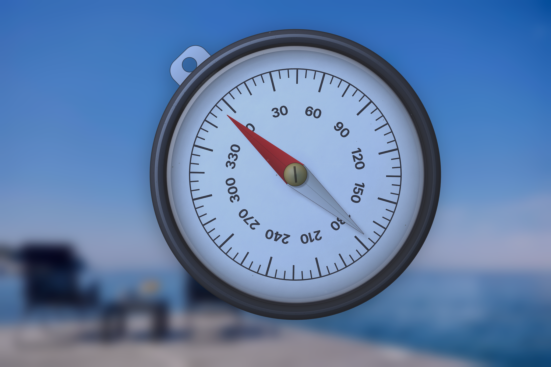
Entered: 355 °
